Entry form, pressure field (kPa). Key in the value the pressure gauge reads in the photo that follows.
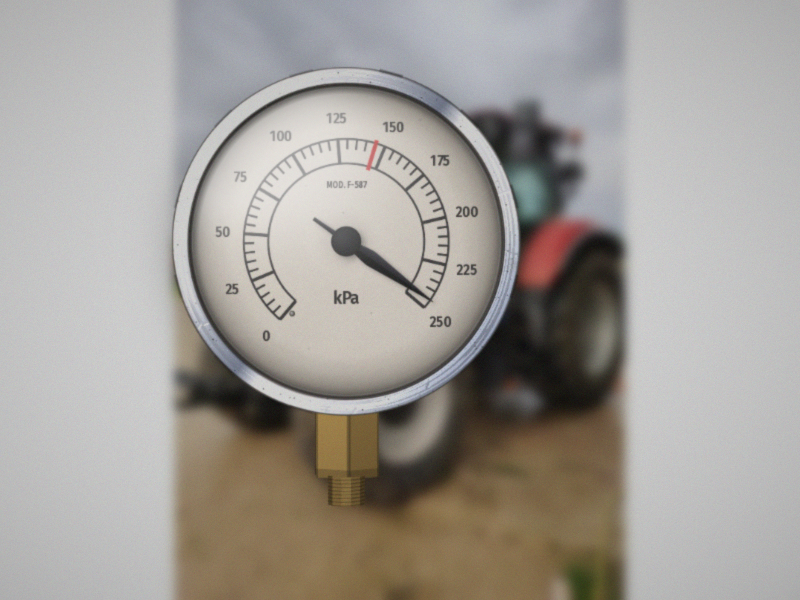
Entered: 245 kPa
